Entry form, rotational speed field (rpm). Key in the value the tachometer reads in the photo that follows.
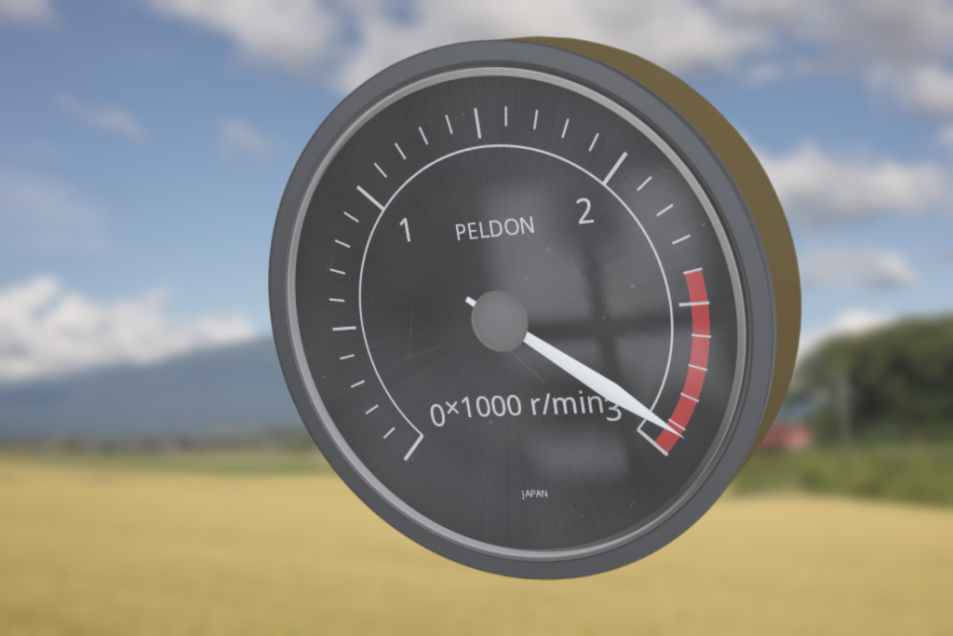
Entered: 2900 rpm
